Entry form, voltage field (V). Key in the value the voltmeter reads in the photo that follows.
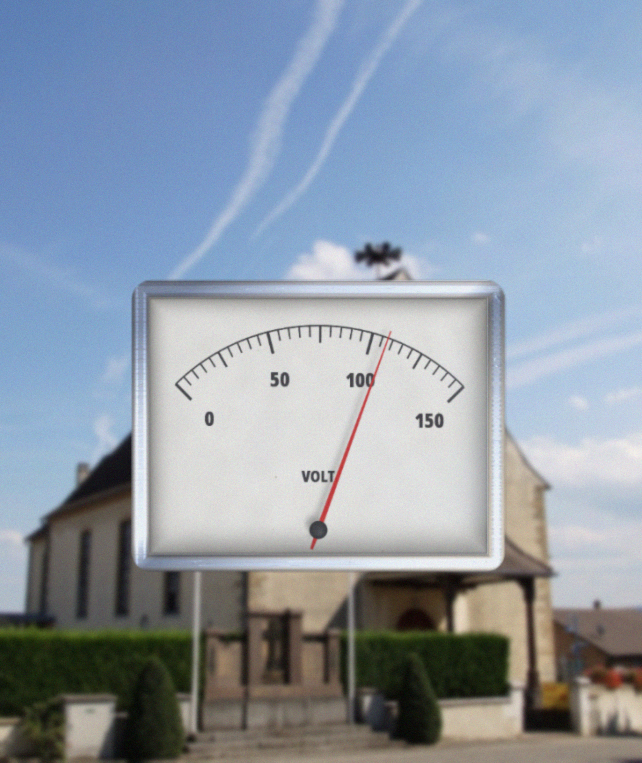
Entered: 107.5 V
